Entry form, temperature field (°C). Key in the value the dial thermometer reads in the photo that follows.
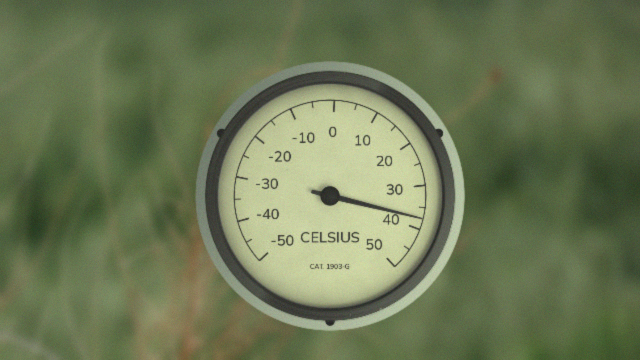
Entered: 37.5 °C
